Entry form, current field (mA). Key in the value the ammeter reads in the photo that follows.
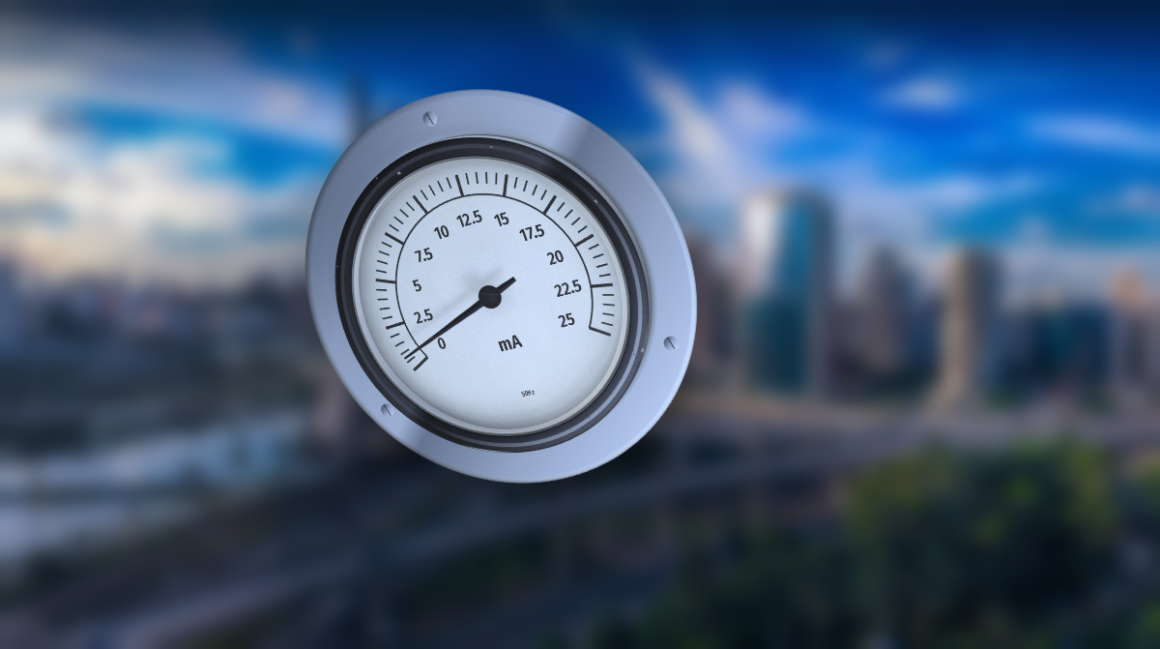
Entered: 0.75 mA
